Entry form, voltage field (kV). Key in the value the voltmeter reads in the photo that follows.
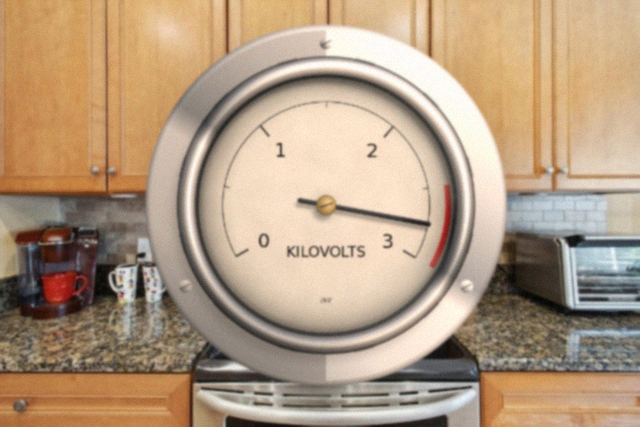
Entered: 2.75 kV
